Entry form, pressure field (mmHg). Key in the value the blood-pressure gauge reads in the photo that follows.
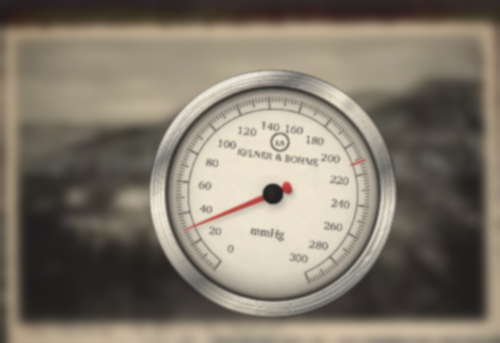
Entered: 30 mmHg
